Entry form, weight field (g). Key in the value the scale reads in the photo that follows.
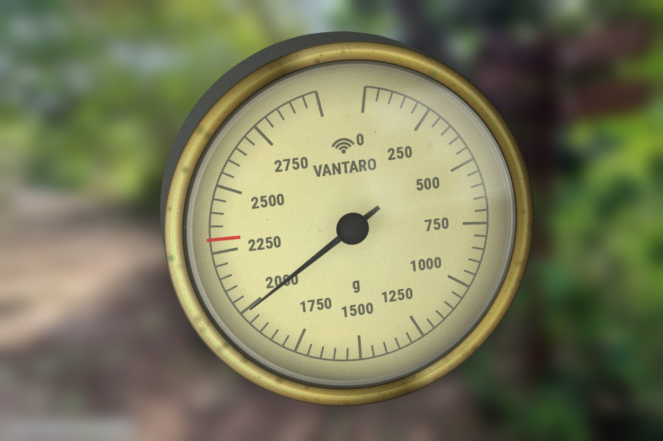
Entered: 2000 g
